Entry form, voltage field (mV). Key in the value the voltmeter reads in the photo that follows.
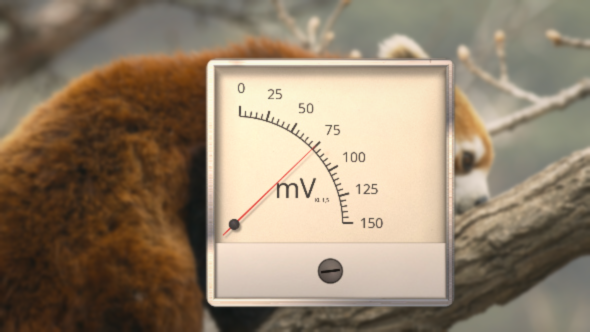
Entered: 75 mV
